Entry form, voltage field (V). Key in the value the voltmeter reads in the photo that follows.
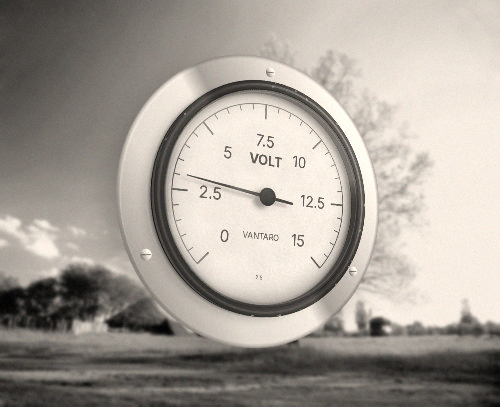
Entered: 3 V
